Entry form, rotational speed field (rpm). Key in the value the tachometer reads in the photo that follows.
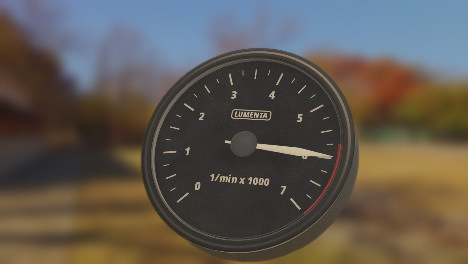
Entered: 6000 rpm
